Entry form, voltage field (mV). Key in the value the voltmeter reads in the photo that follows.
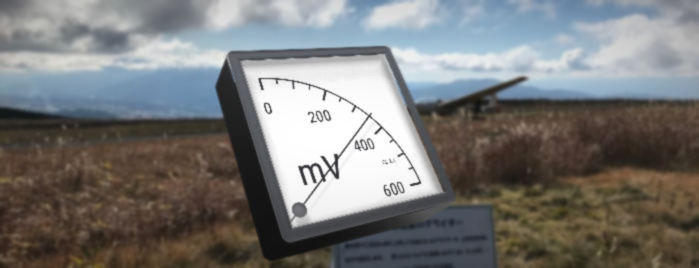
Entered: 350 mV
